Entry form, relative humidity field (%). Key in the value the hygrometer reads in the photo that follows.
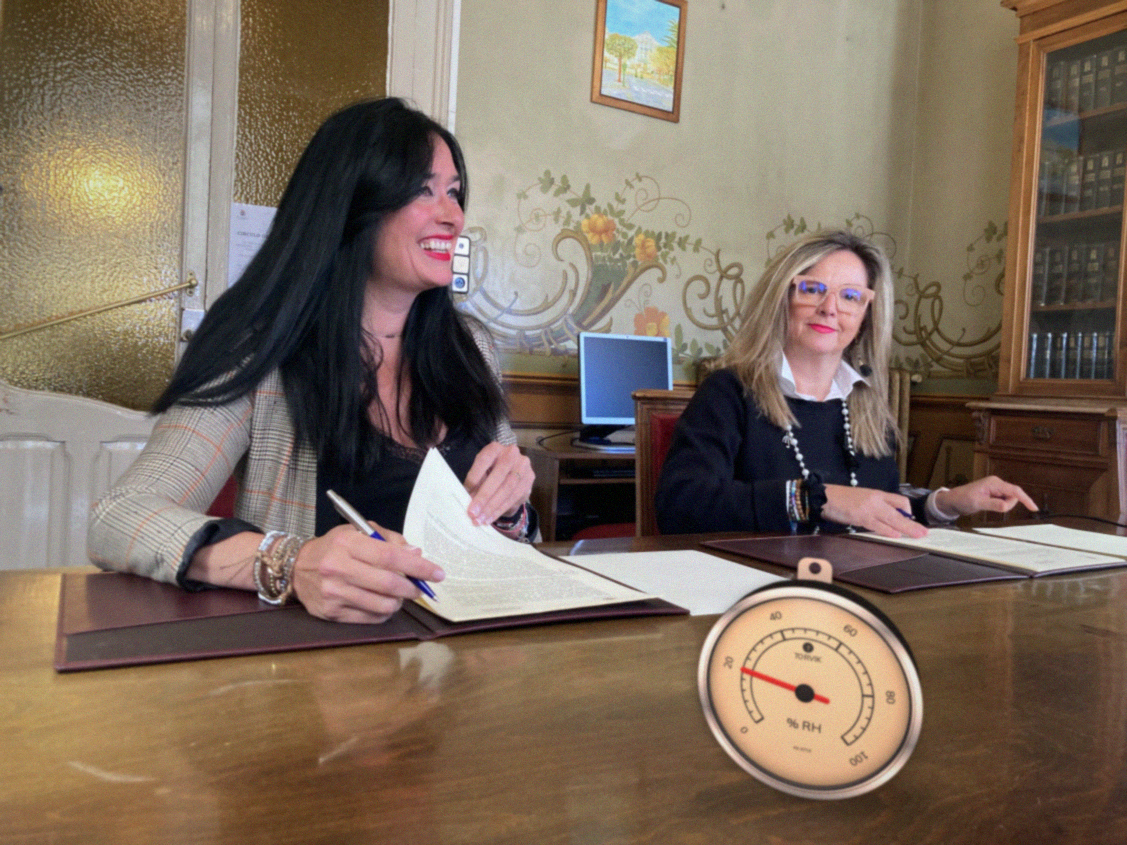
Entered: 20 %
